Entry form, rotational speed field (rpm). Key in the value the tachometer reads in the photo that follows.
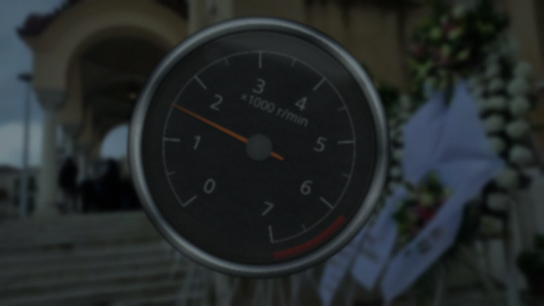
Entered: 1500 rpm
